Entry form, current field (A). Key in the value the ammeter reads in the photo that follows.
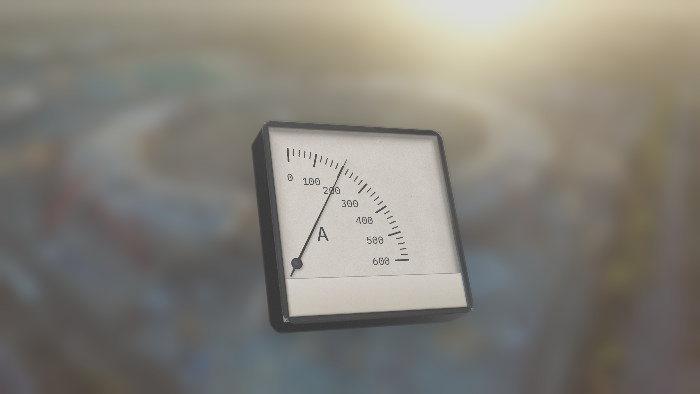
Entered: 200 A
